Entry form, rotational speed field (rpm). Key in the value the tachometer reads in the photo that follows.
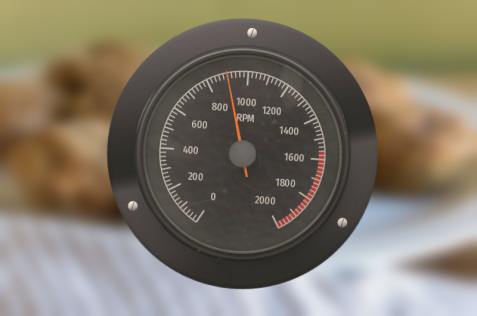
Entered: 900 rpm
